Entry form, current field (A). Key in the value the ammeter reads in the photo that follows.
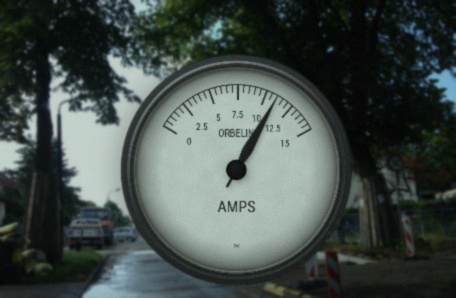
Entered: 11 A
